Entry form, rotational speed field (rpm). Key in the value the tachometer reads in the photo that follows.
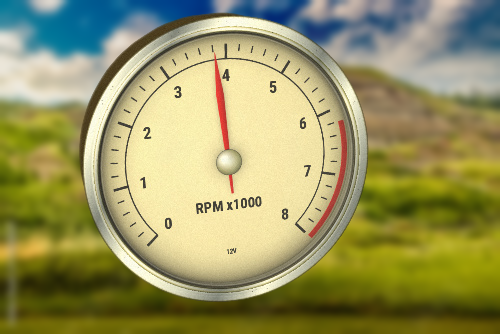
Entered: 3800 rpm
